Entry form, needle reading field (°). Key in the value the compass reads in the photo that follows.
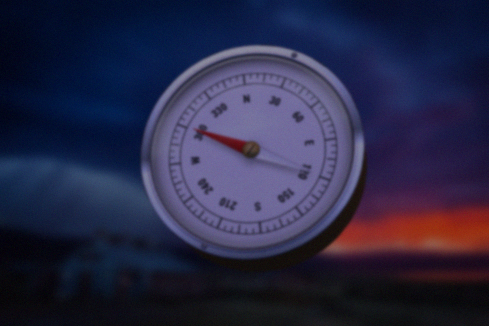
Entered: 300 °
